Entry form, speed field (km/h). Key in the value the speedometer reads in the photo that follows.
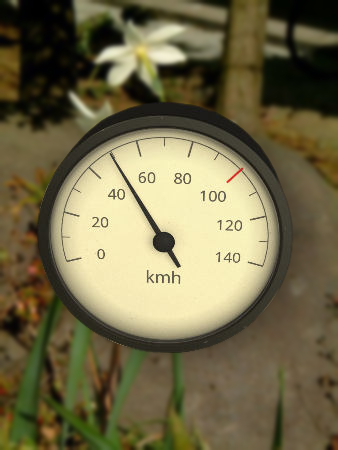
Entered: 50 km/h
